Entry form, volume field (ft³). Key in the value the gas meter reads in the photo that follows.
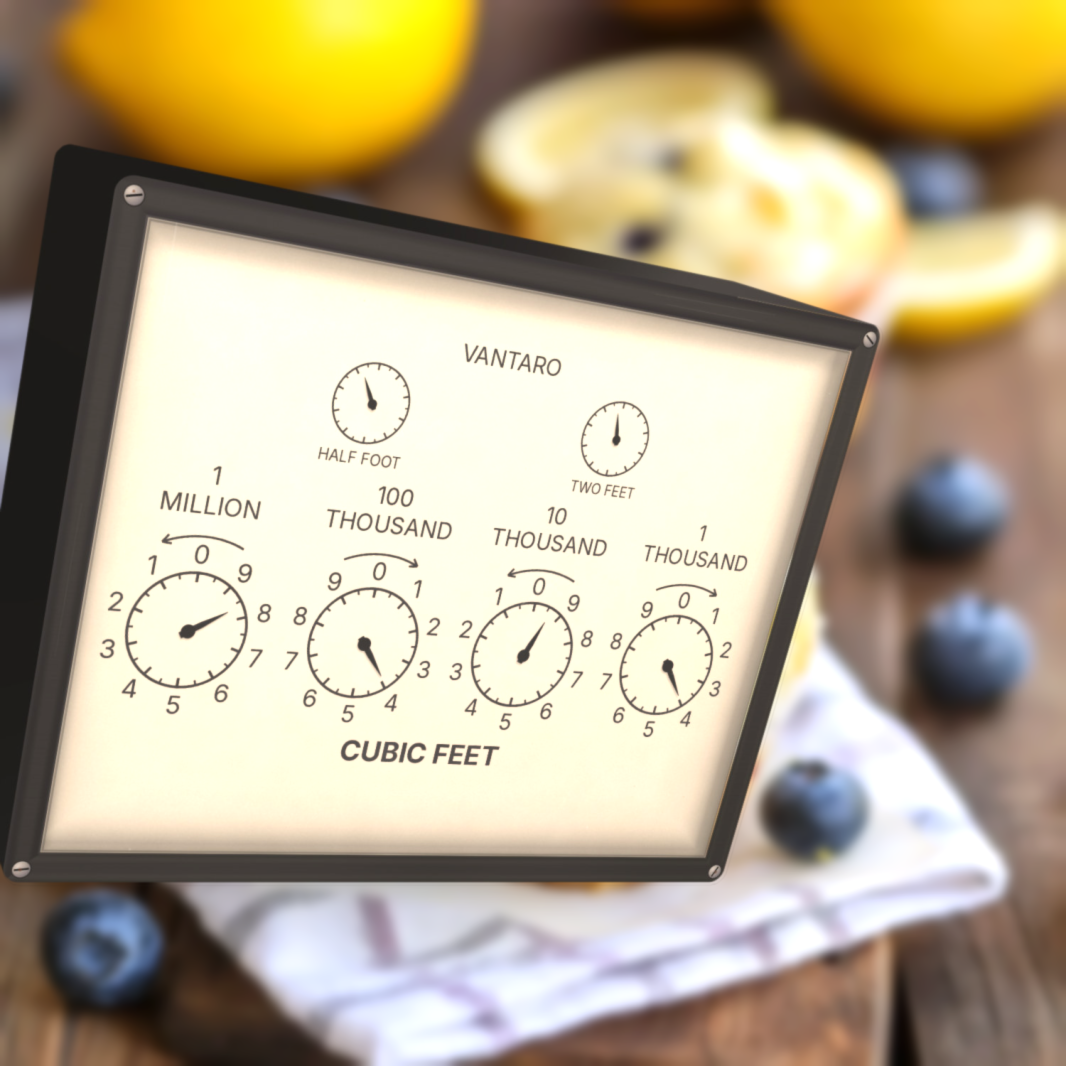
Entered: 839400 ft³
